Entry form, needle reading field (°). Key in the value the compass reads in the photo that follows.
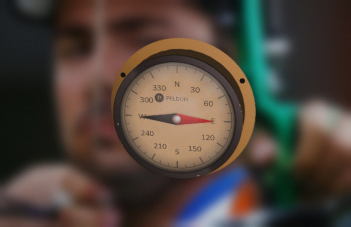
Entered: 90 °
